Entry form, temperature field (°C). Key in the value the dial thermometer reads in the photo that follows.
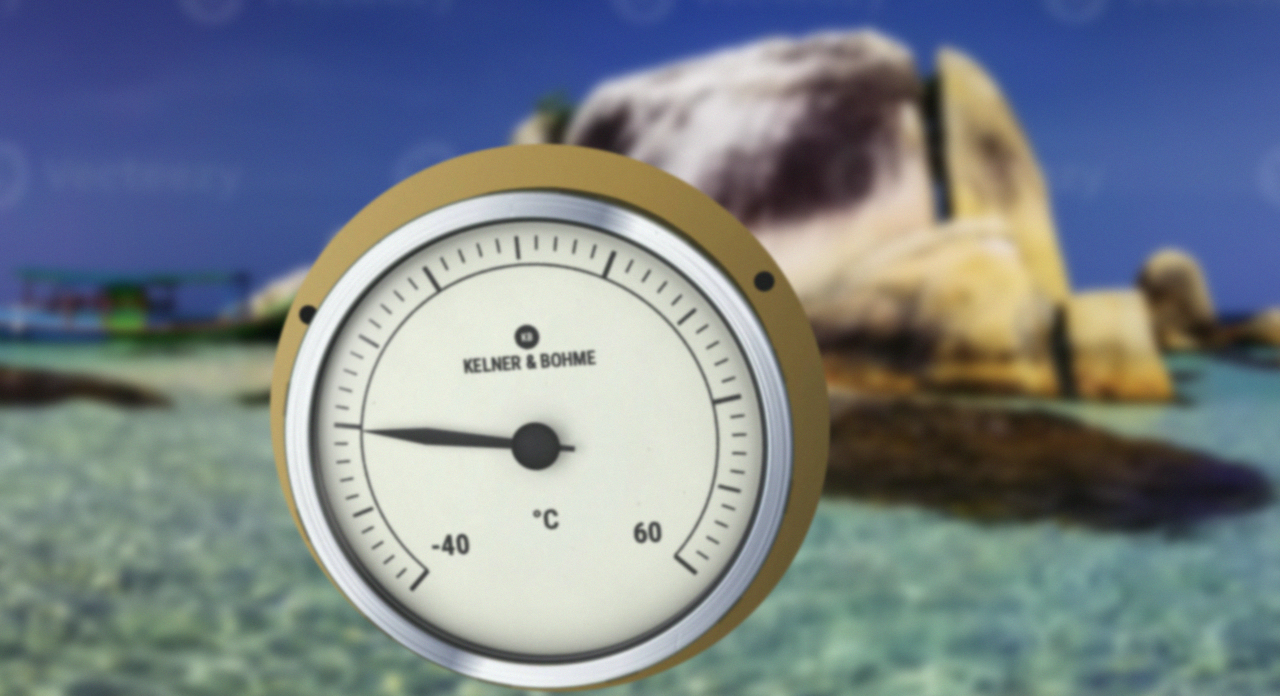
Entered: -20 °C
